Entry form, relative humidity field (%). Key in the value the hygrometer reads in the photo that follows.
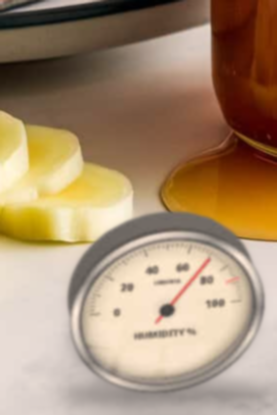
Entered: 70 %
